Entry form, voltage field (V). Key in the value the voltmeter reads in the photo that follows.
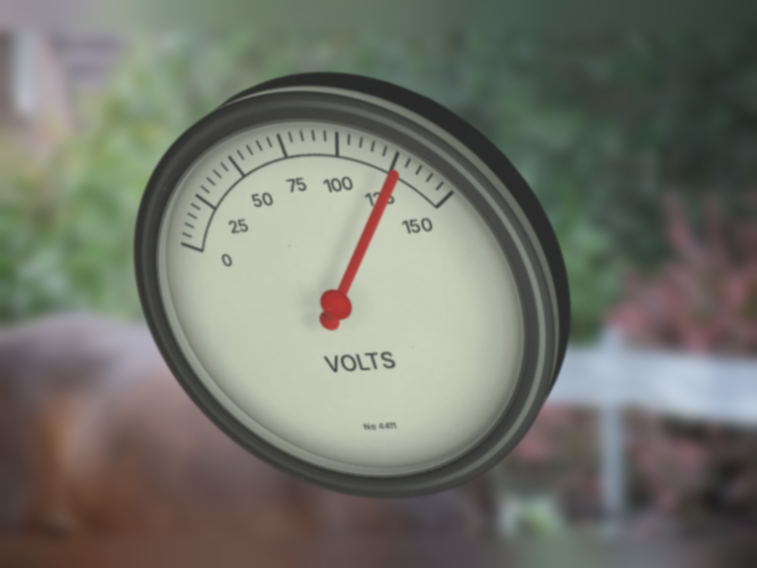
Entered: 127.5 V
